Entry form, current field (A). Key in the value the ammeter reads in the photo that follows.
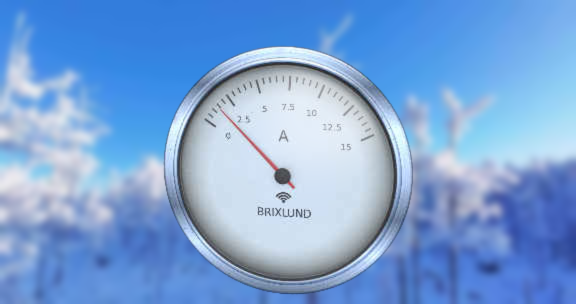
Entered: 1.5 A
